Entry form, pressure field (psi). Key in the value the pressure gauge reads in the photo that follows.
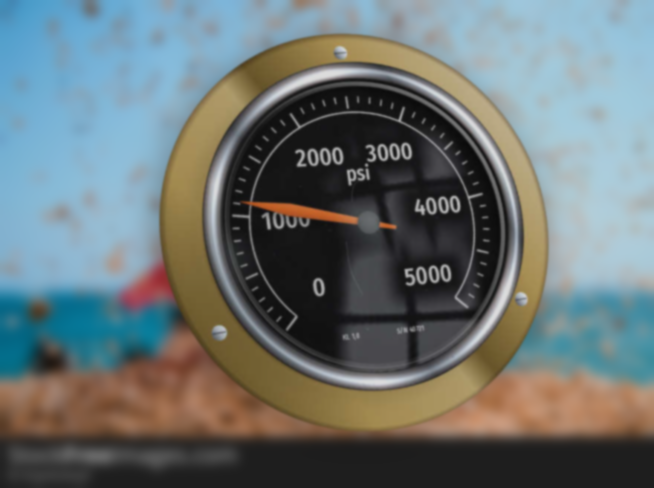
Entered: 1100 psi
